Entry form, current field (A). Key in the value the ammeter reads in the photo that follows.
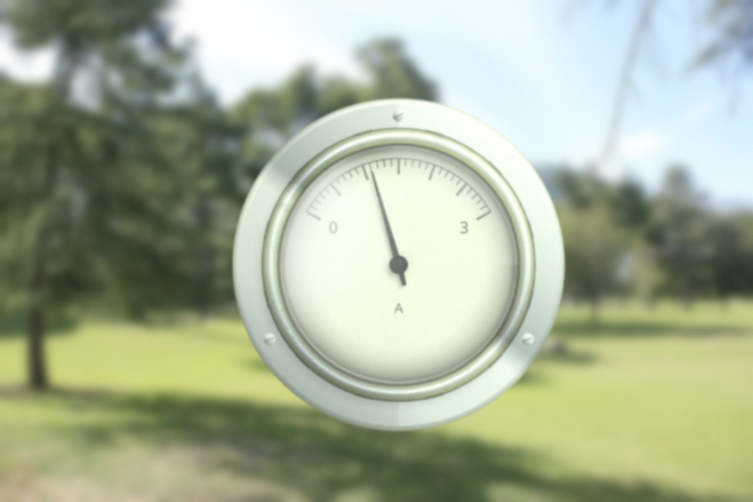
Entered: 1.1 A
